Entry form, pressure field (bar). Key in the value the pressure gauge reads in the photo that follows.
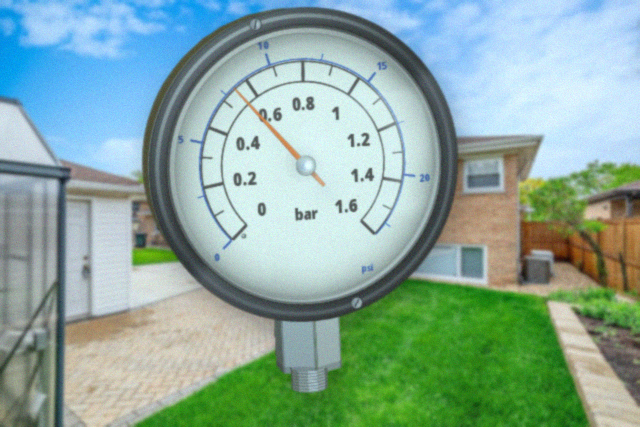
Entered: 0.55 bar
